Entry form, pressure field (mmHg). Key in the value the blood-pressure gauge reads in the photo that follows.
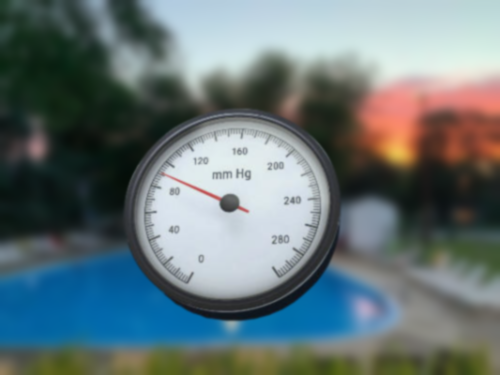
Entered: 90 mmHg
